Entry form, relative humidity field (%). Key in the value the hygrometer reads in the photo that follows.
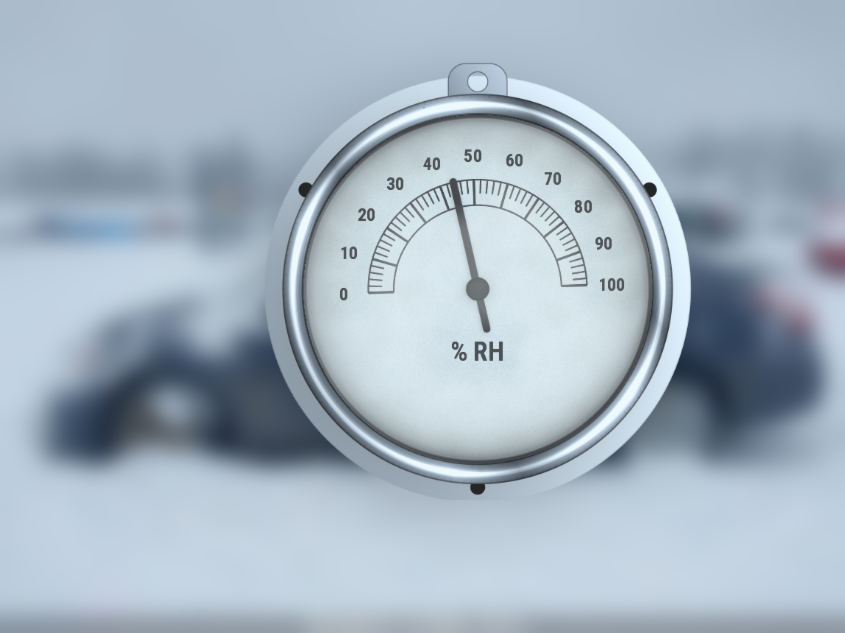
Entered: 44 %
